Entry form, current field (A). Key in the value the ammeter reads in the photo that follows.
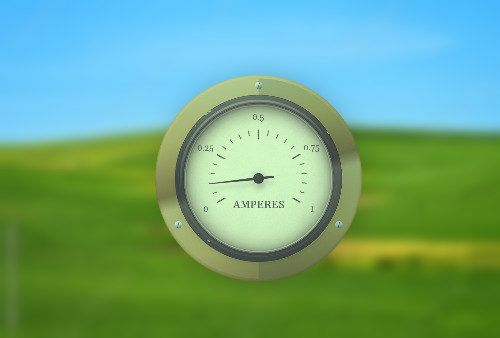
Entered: 0.1 A
